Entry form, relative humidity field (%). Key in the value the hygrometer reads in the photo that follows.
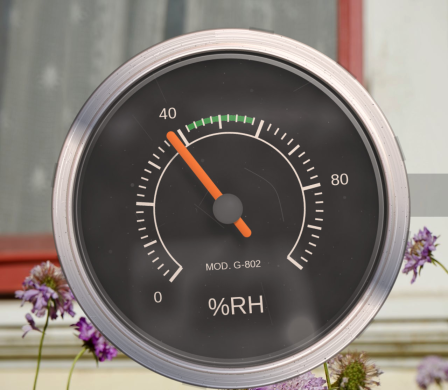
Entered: 38 %
